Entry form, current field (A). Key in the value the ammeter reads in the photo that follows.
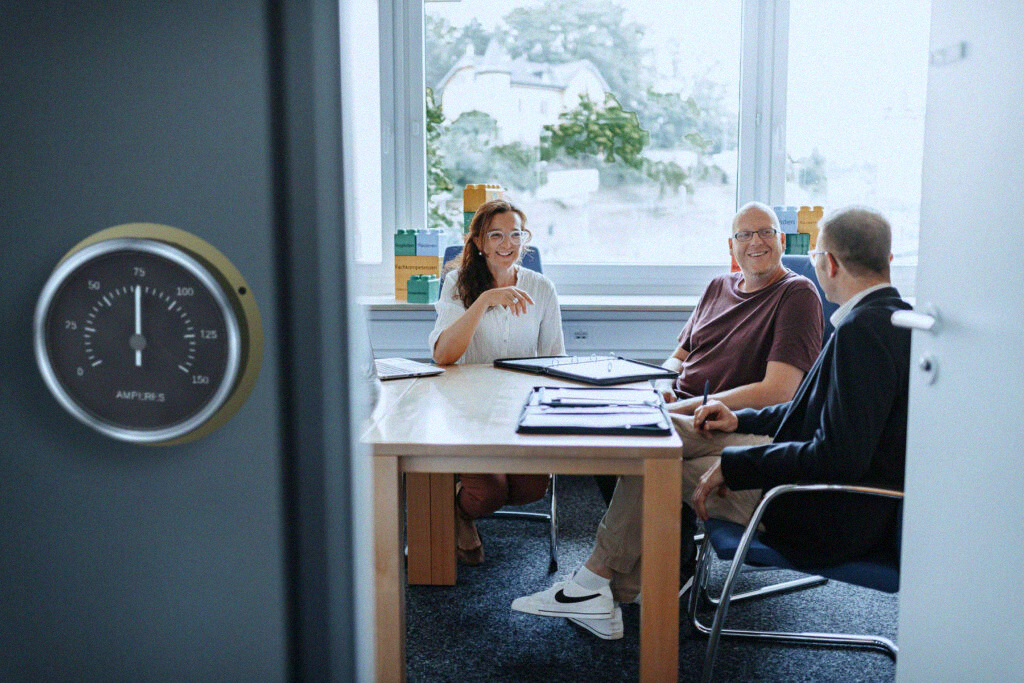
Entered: 75 A
